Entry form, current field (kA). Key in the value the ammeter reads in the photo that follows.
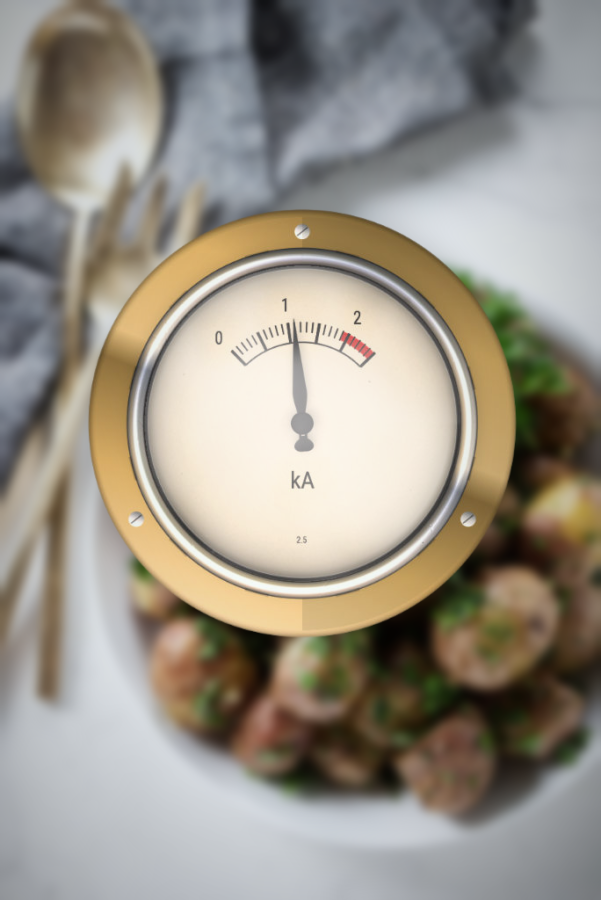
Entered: 1.1 kA
